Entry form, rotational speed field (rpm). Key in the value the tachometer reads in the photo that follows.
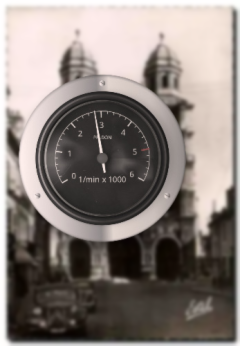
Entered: 2800 rpm
